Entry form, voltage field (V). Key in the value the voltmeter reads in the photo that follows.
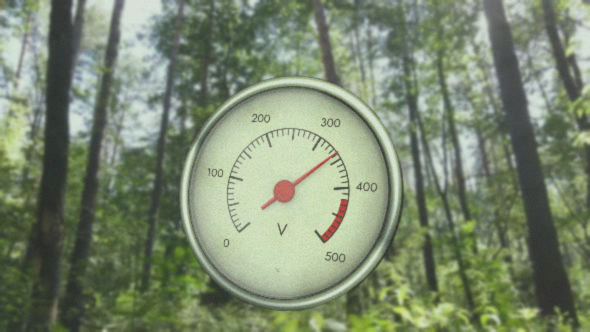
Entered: 340 V
